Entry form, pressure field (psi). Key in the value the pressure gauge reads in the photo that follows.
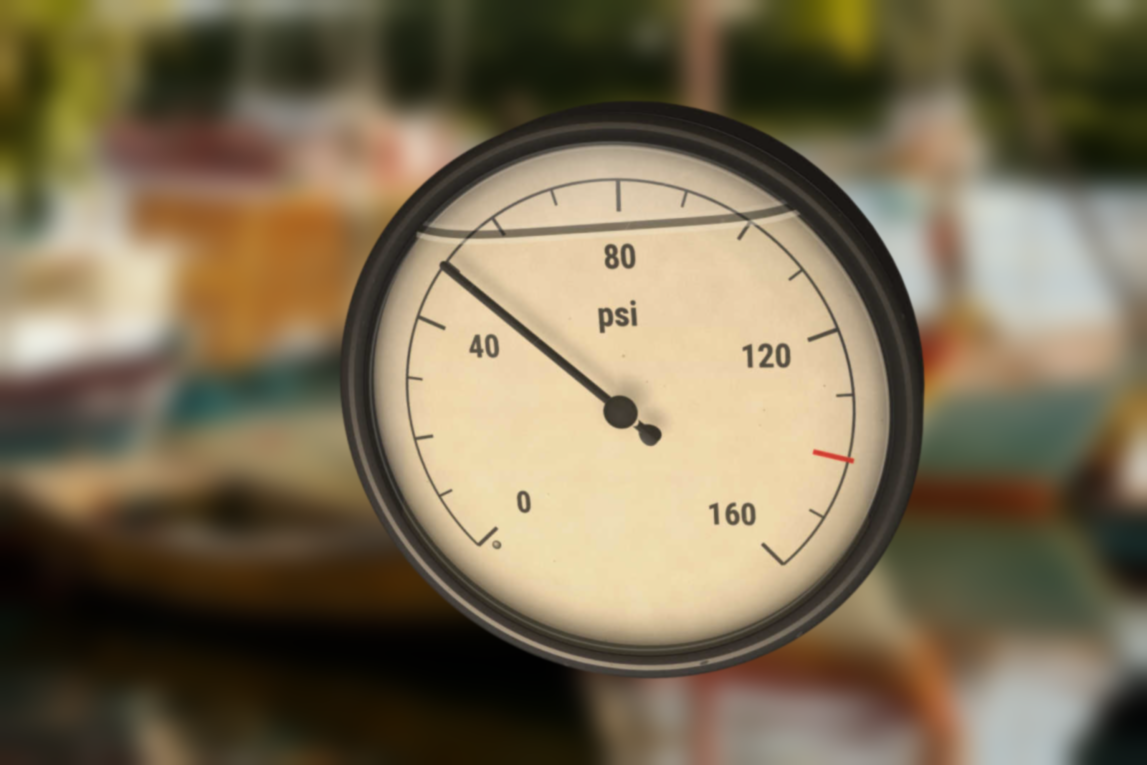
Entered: 50 psi
